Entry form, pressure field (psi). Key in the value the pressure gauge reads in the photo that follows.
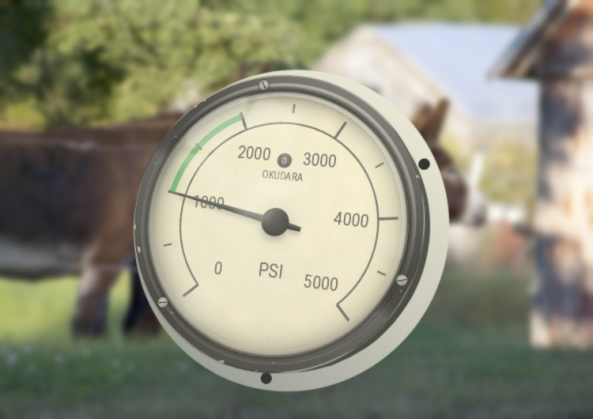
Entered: 1000 psi
